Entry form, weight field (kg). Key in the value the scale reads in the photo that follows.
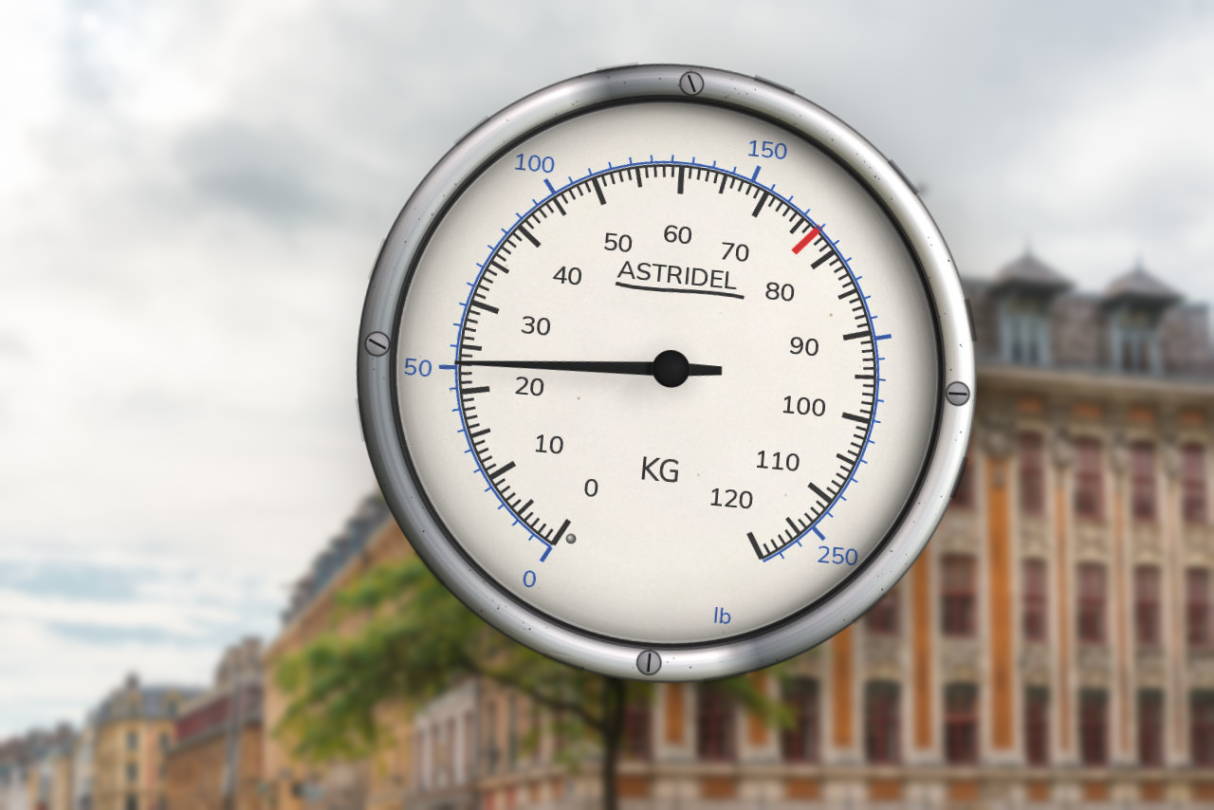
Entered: 23 kg
